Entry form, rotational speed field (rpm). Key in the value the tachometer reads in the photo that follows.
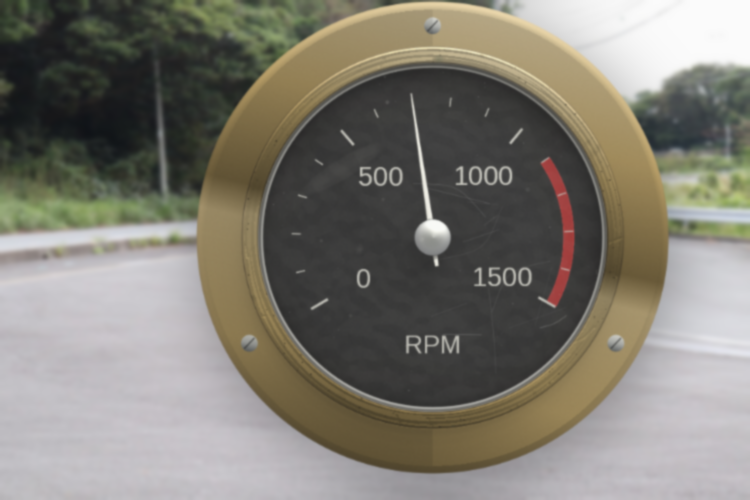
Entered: 700 rpm
